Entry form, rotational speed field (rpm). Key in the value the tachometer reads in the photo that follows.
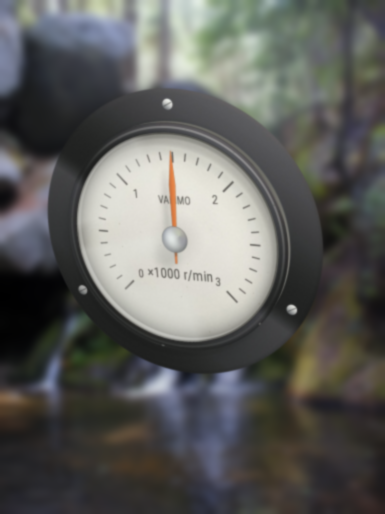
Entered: 1500 rpm
